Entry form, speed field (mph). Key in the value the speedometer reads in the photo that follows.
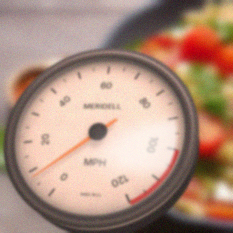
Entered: 7.5 mph
